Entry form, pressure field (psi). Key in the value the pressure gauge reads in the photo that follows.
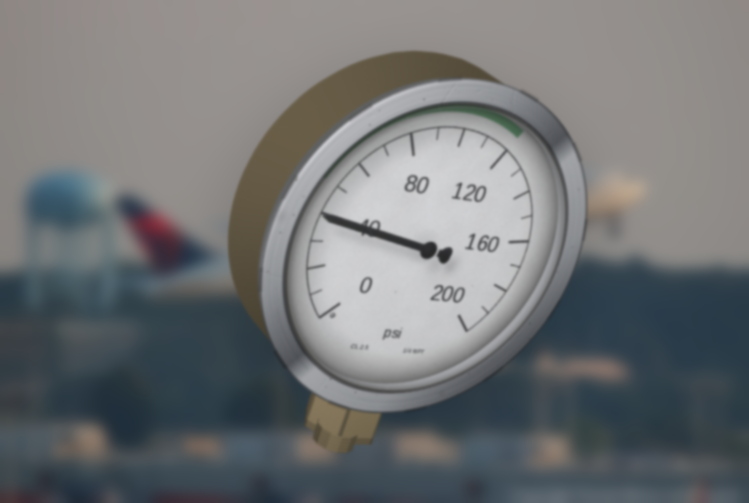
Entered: 40 psi
